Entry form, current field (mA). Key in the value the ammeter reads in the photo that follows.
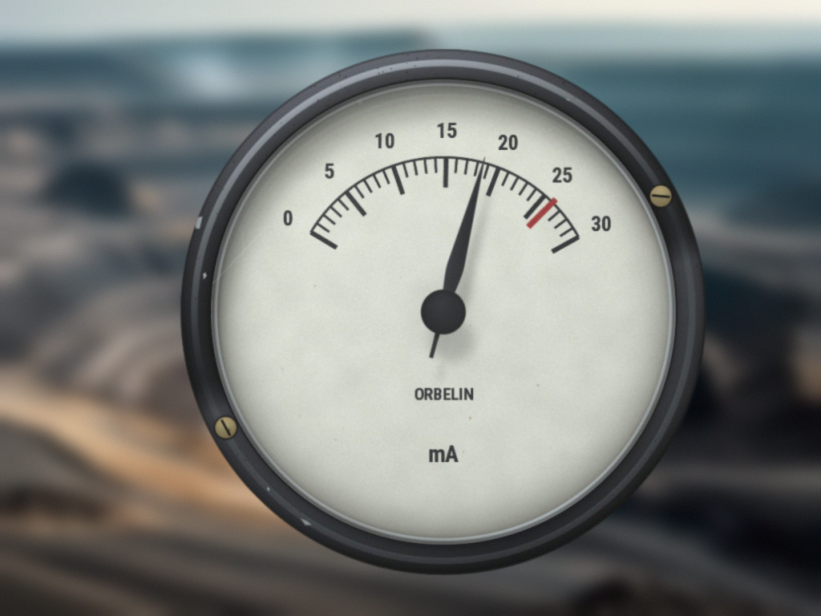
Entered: 18.5 mA
